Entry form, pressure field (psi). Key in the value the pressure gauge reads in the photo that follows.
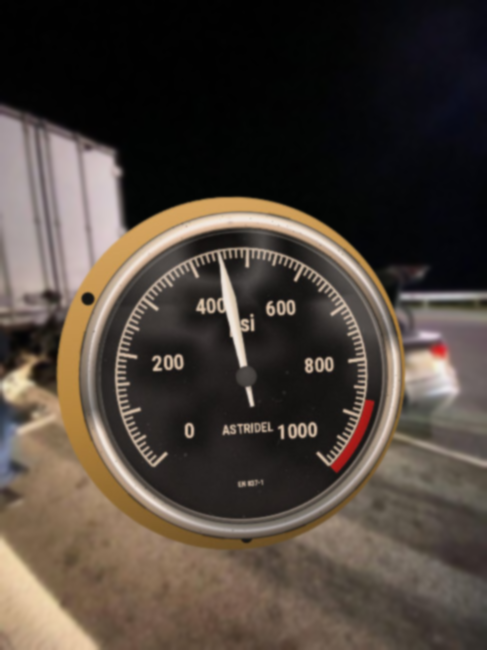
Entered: 450 psi
